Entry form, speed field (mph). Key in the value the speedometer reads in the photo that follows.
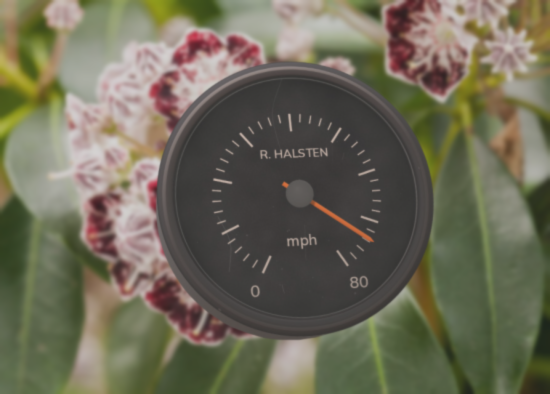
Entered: 74 mph
